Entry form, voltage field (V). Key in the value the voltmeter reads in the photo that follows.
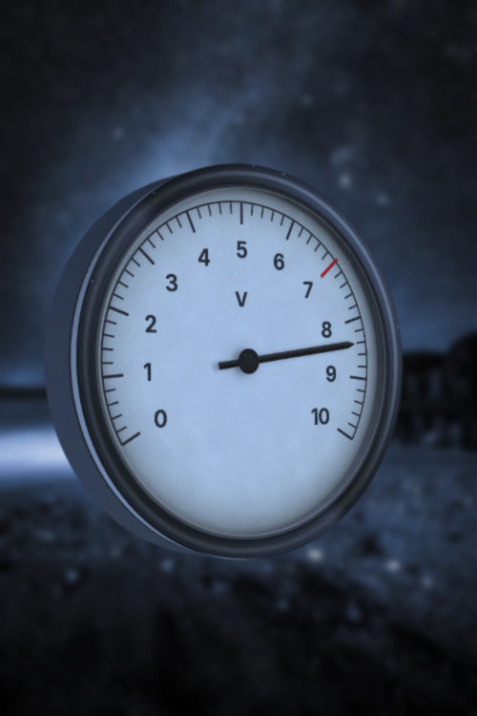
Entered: 8.4 V
